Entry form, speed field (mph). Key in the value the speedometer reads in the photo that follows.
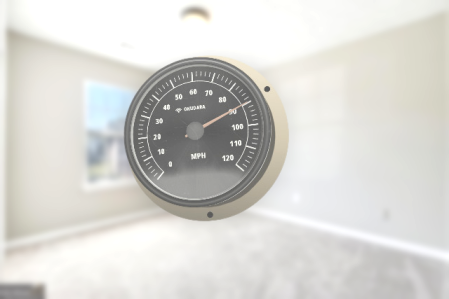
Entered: 90 mph
